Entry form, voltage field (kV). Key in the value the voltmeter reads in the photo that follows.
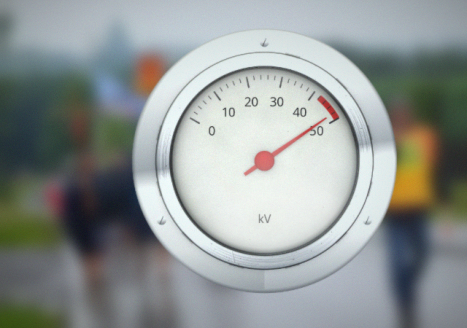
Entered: 48 kV
